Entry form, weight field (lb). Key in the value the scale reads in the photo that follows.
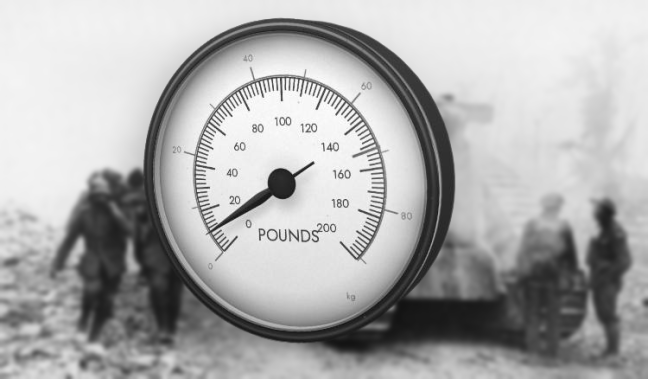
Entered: 10 lb
